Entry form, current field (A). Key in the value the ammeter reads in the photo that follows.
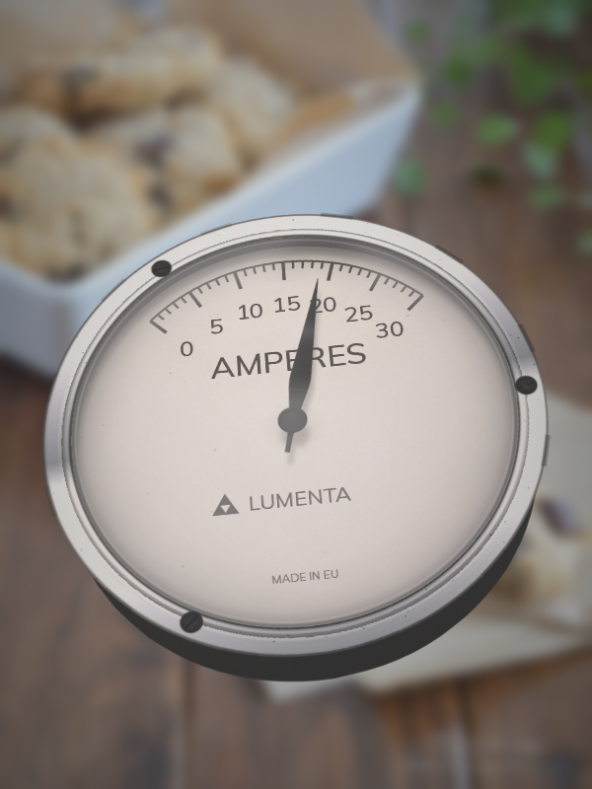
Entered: 19 A
